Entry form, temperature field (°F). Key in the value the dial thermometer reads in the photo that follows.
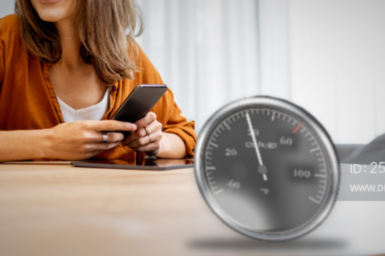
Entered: 20 °F
